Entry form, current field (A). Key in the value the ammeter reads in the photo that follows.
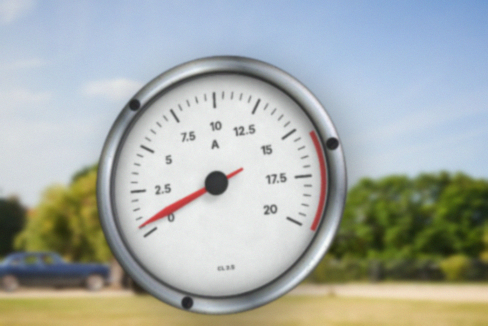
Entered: 0.5 A
